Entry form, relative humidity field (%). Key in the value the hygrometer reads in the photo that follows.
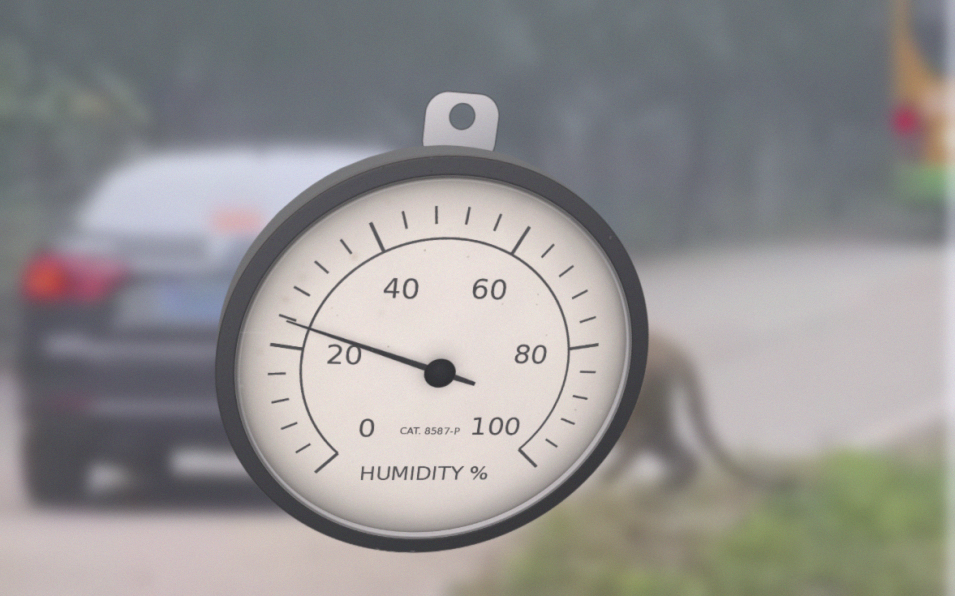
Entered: 24 %
